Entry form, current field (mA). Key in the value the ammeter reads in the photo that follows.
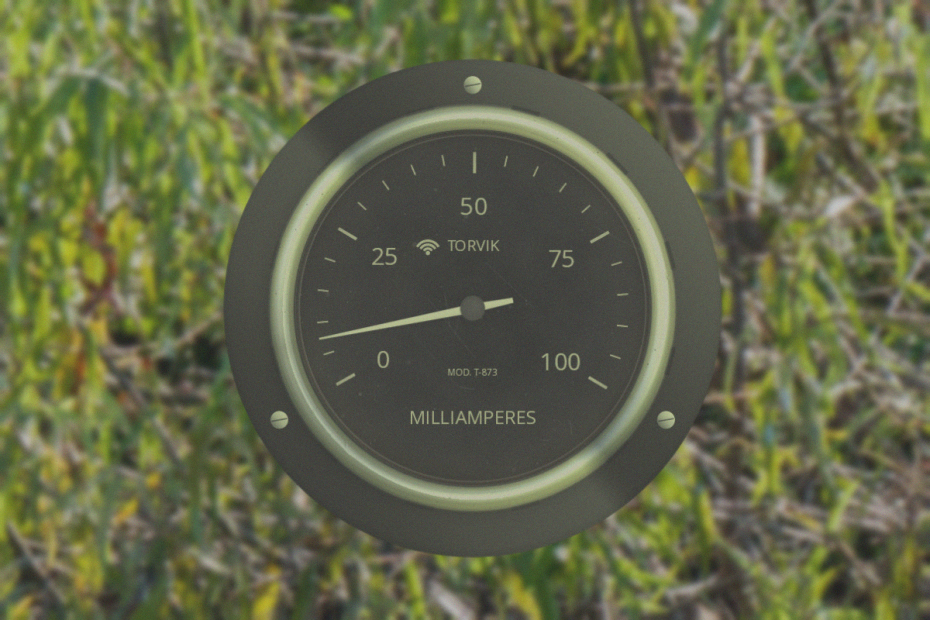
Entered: 7.5 mA
